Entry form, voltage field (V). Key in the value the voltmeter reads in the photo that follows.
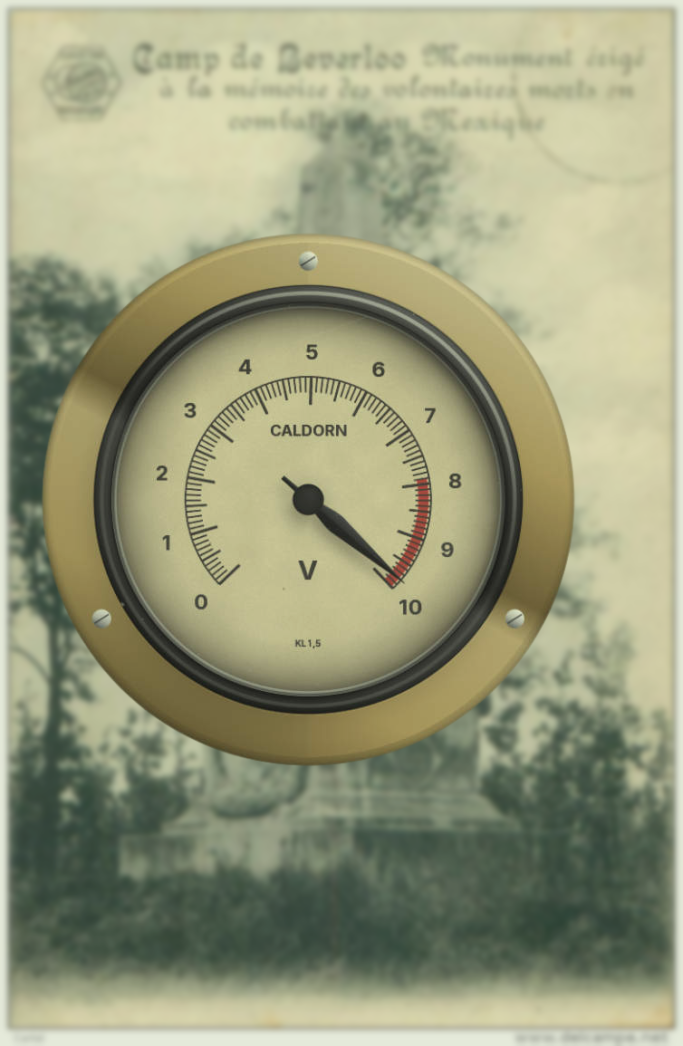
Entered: 9.8 V
